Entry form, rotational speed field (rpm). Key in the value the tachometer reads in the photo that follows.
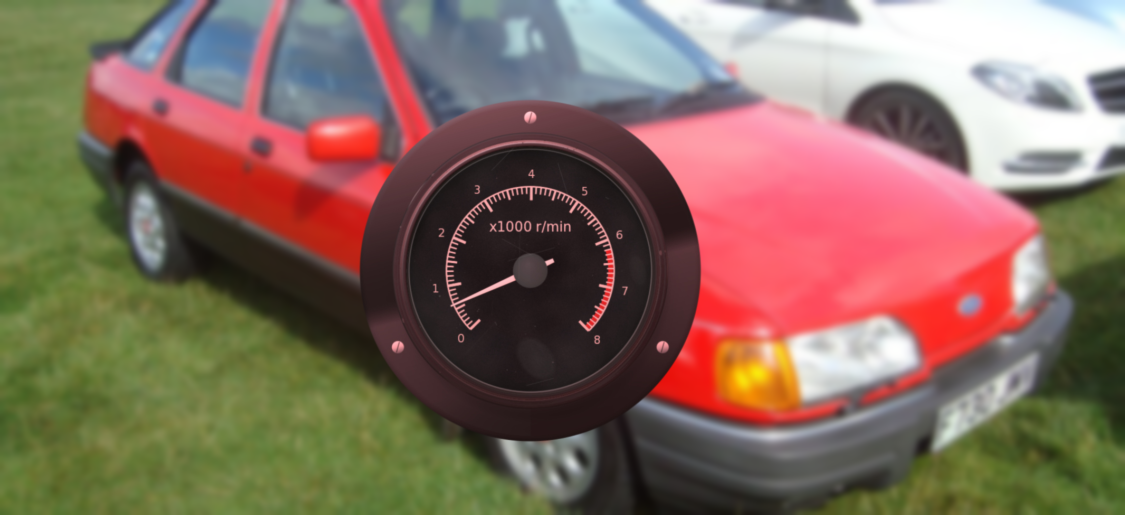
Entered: 600 rpm
